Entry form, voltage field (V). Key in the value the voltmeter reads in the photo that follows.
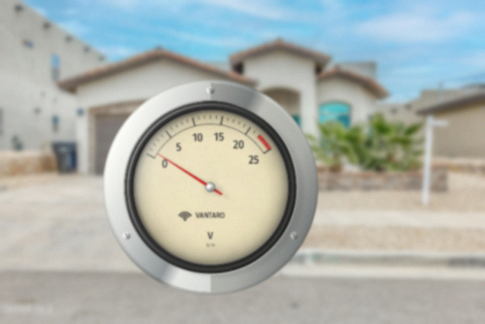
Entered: 1 V
